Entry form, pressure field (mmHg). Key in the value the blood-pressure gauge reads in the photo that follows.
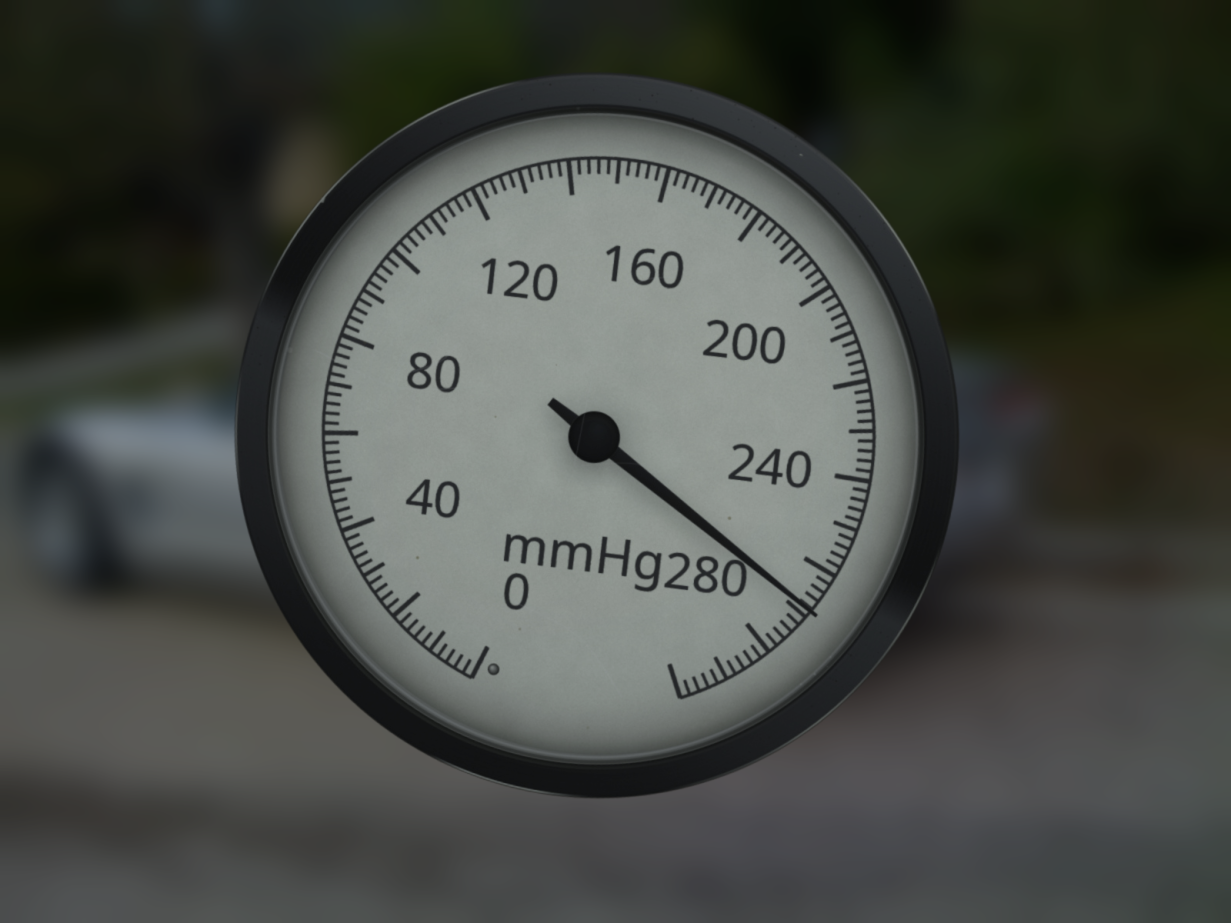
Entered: 268 mmHg
